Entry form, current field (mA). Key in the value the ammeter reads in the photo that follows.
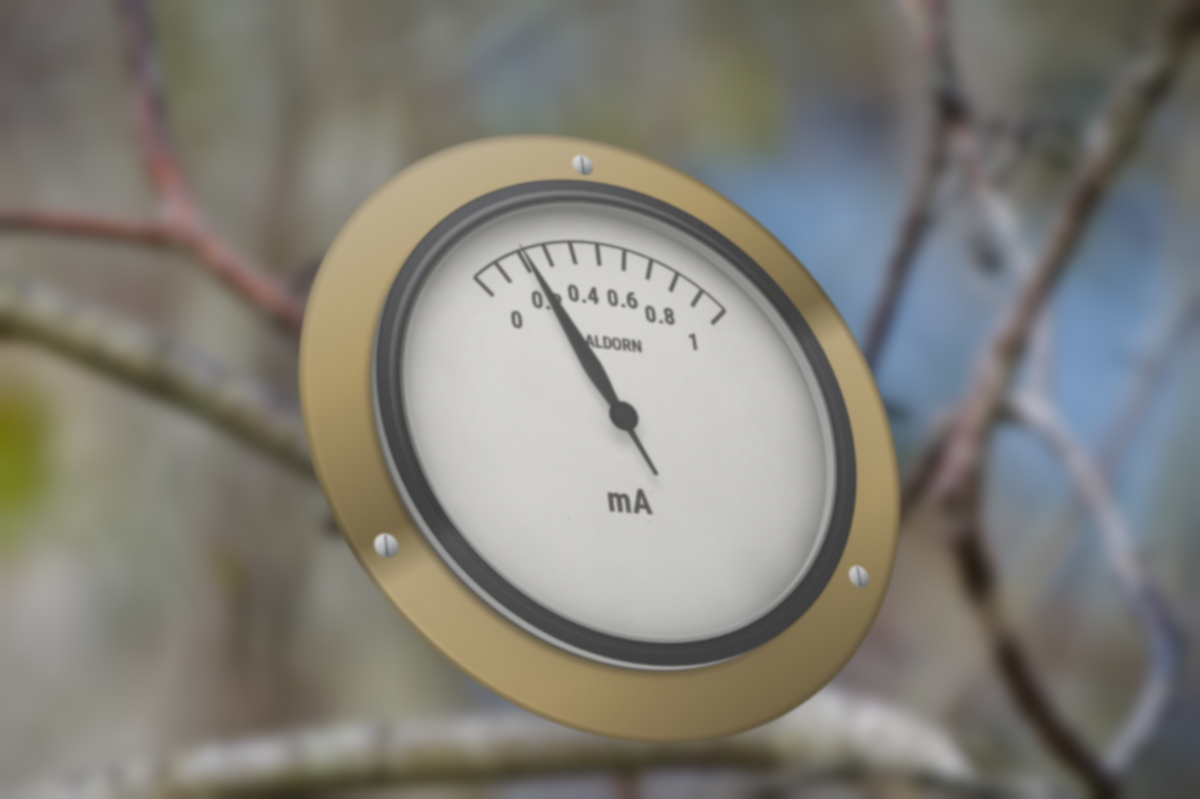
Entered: 0.2 mA
